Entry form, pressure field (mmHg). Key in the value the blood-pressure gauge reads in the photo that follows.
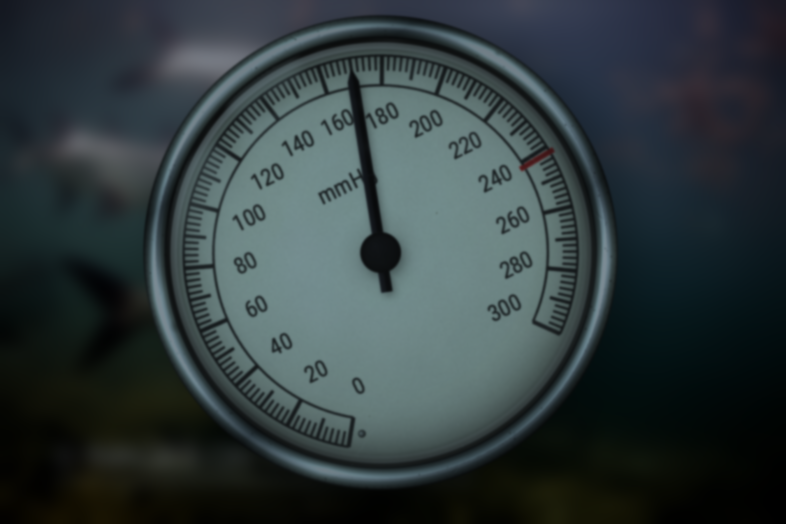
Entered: 170 mmHg
